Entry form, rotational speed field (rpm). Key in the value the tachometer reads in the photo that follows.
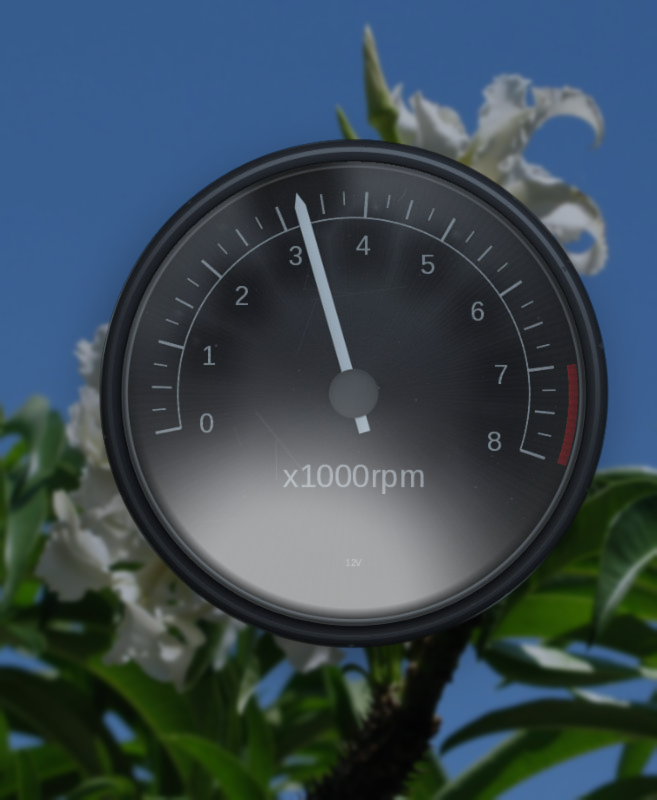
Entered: 3250 rpm
